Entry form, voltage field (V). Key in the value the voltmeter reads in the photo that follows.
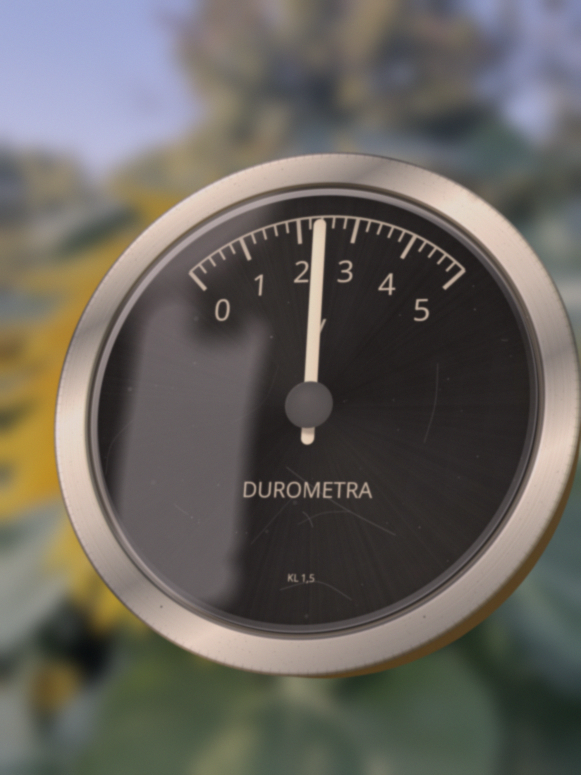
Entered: 2.4 V
